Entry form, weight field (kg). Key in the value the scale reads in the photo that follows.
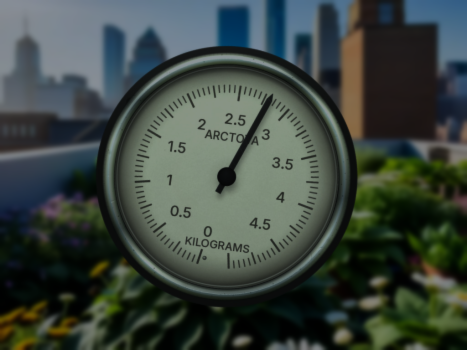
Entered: 2.8 kg
